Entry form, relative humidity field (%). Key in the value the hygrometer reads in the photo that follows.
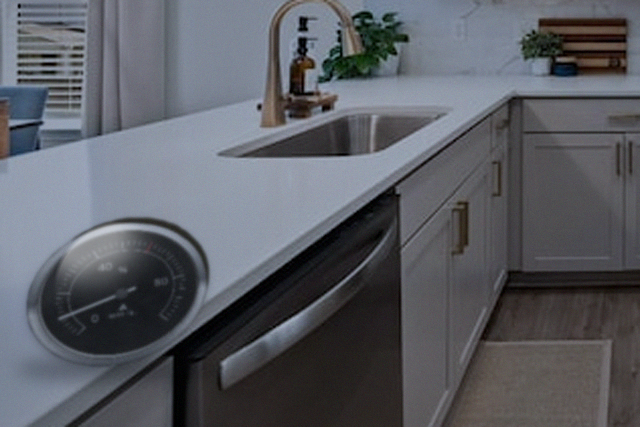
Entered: 10 %
